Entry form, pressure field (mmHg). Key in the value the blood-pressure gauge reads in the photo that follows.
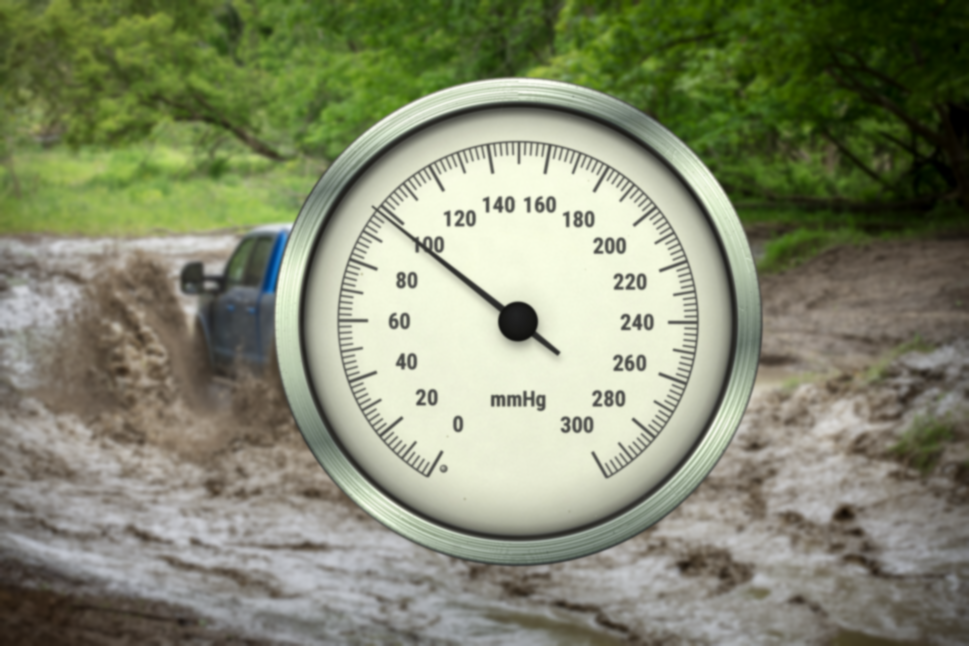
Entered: 98 mmHg
